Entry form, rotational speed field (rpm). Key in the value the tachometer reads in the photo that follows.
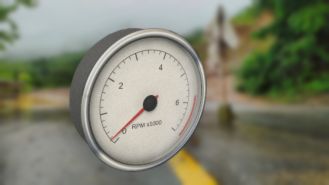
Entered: 200 rpm
